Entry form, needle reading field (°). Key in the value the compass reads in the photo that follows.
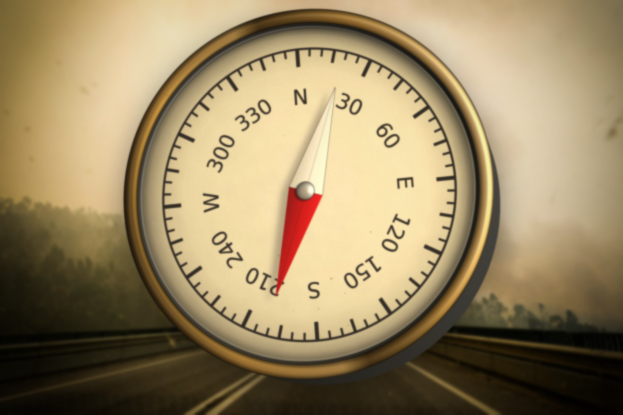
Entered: 200 °
